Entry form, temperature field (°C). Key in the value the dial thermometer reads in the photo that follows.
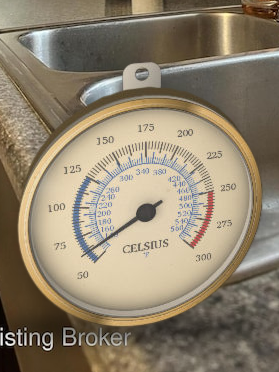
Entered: 62.5 °C
